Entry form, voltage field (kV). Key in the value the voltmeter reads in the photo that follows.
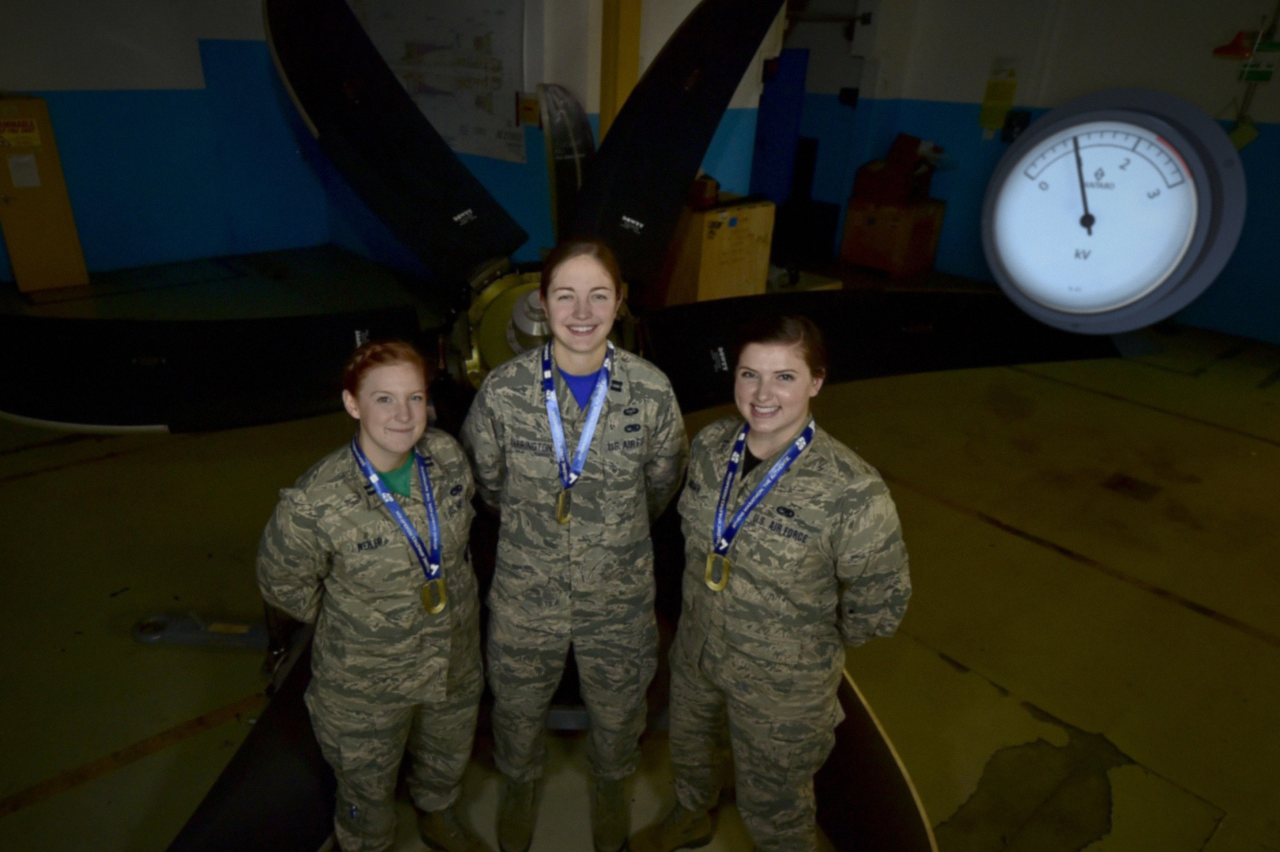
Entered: 1 kV
